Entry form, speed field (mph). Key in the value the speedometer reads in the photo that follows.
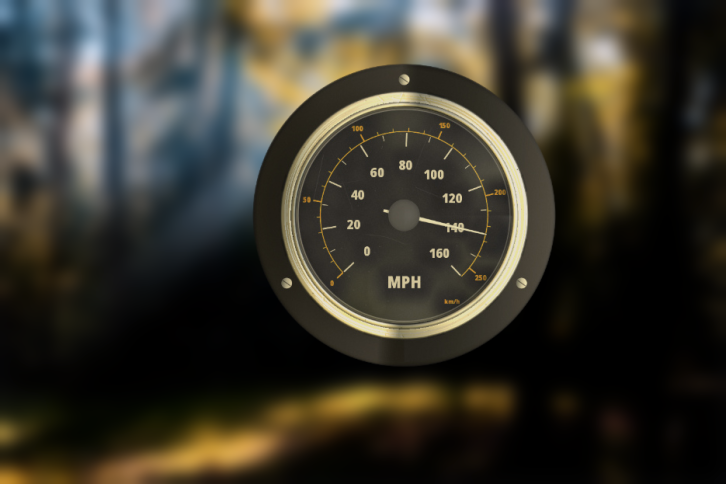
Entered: 140 mph
